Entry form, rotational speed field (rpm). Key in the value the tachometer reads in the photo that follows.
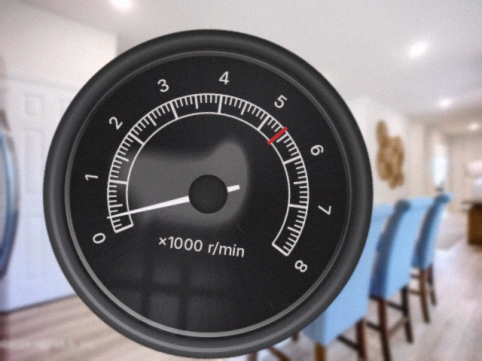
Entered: 300 rpm
